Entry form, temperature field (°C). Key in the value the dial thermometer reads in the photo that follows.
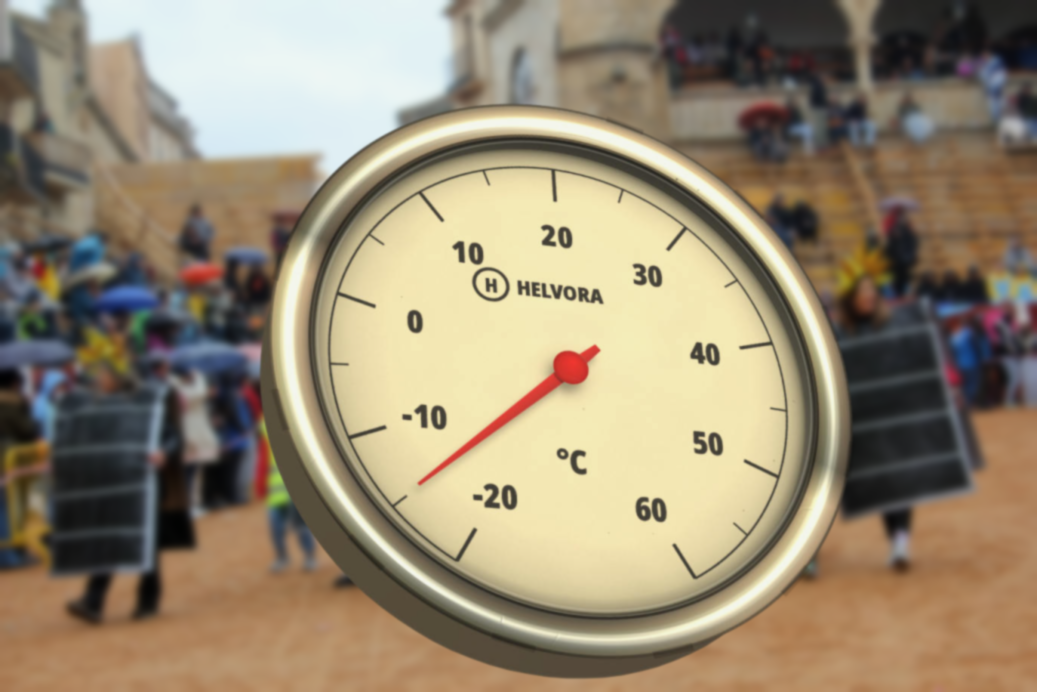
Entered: -15 °C
